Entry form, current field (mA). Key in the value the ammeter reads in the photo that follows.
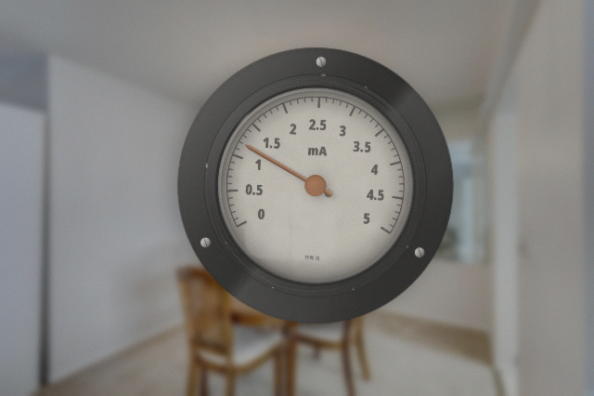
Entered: 1.2 mA
